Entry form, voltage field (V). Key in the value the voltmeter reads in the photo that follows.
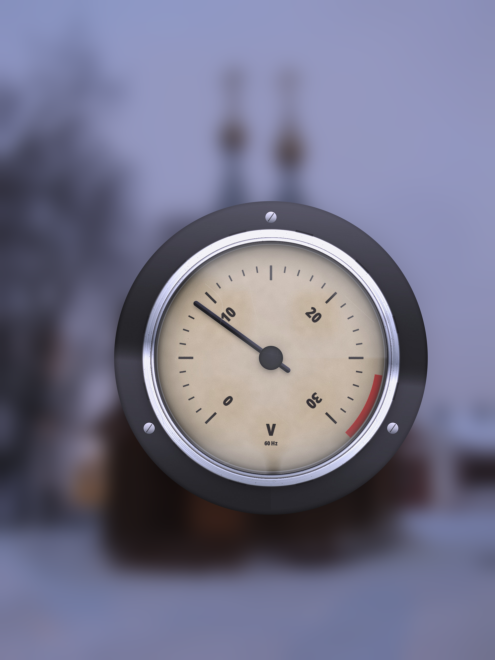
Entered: 9 V
